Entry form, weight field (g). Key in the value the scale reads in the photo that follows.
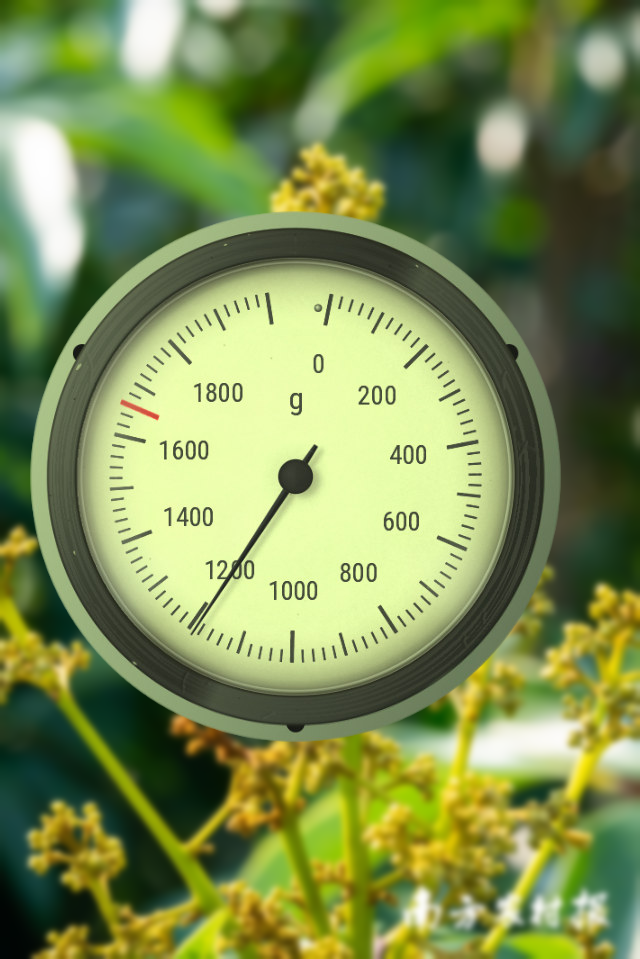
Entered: 1190 g
